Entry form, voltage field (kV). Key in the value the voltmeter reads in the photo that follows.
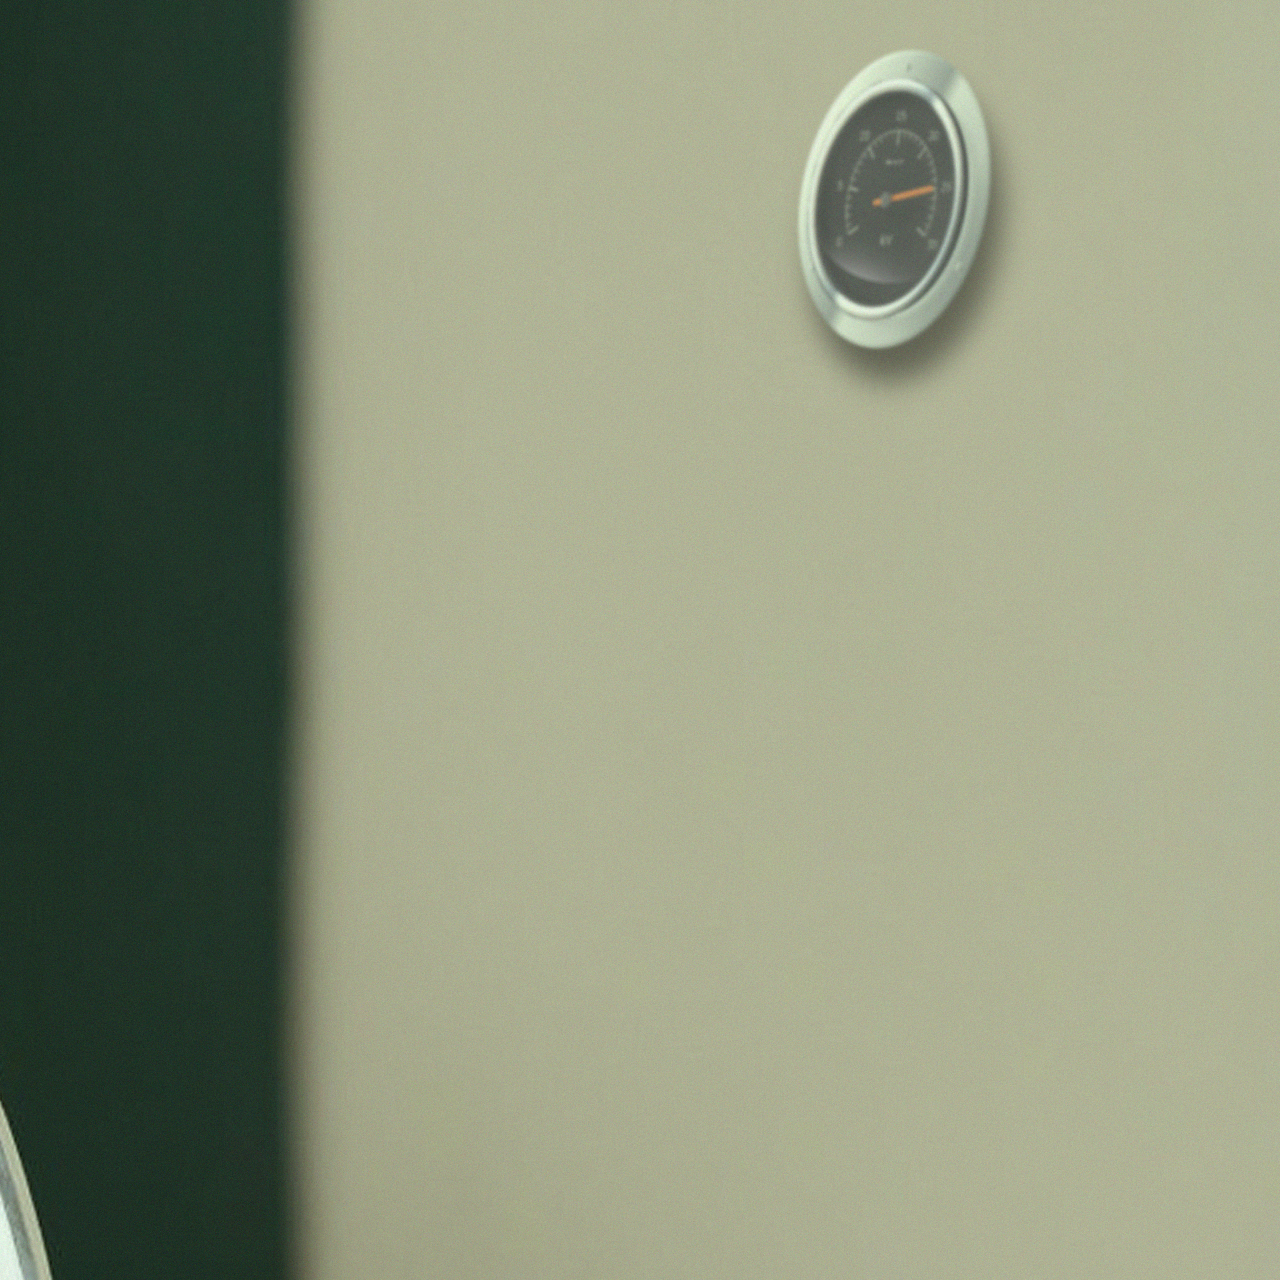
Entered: 25 kV
